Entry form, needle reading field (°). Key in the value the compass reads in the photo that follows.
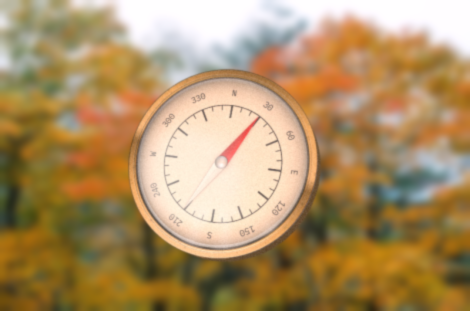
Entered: 30 °
